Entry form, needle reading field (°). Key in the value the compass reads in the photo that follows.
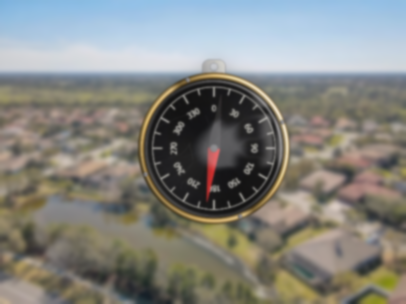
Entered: 187.5 °
